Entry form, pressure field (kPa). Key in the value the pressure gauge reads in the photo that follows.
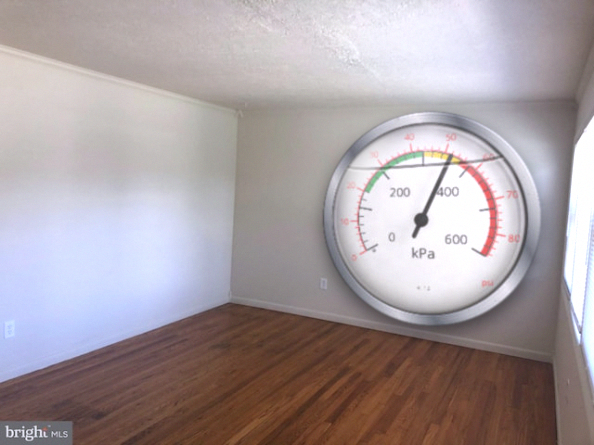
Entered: 360 kPa
